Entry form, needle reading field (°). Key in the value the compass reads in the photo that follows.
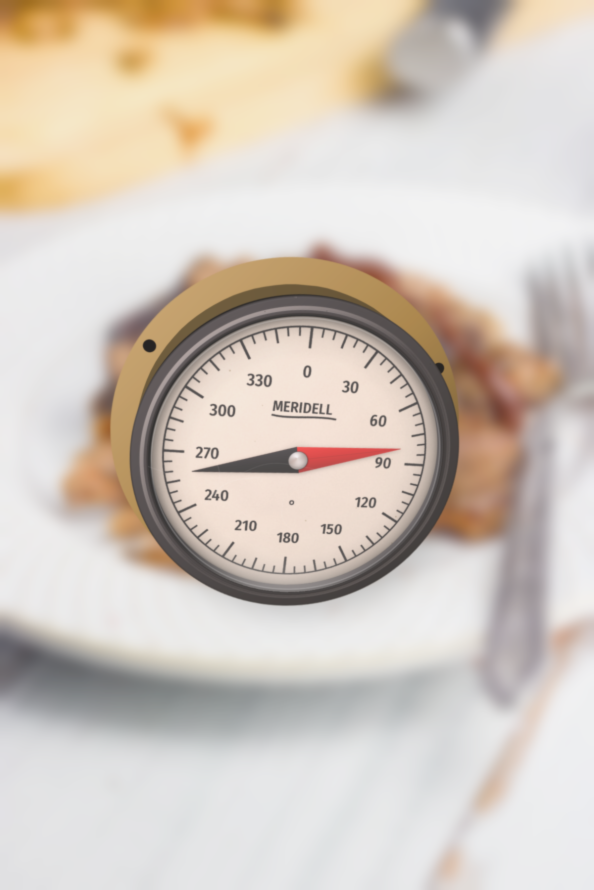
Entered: 80 °
